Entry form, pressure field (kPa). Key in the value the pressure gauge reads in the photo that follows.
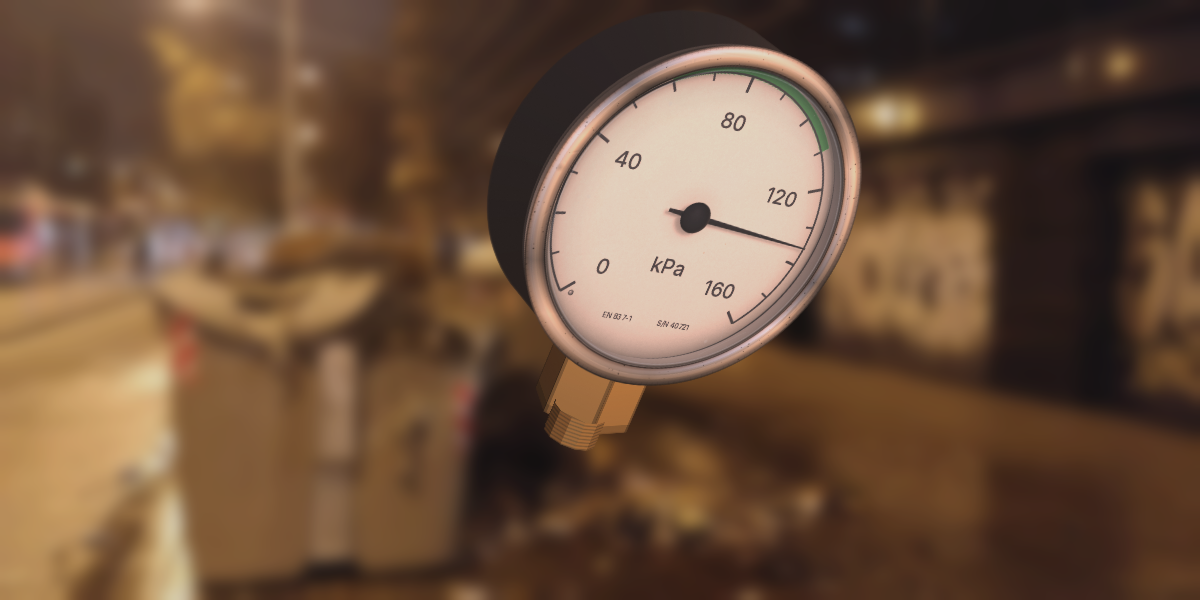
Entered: 135 kPa
